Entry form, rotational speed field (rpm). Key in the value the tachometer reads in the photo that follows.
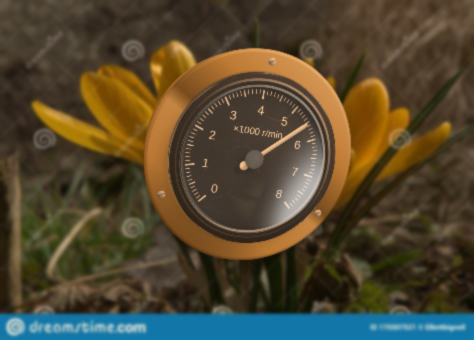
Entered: 5500 rpm
